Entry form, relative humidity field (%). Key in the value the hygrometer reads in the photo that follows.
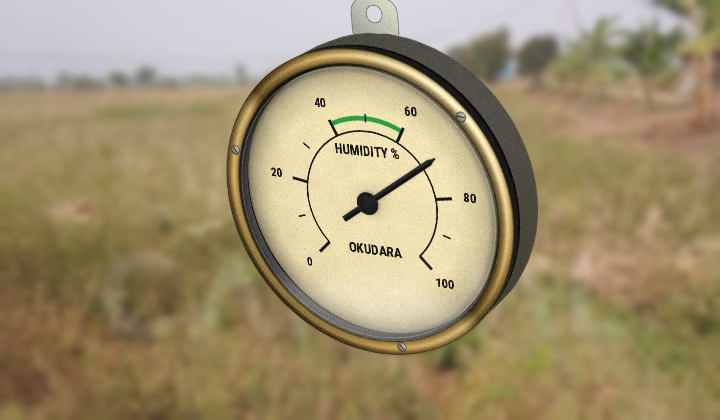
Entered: 70 %
